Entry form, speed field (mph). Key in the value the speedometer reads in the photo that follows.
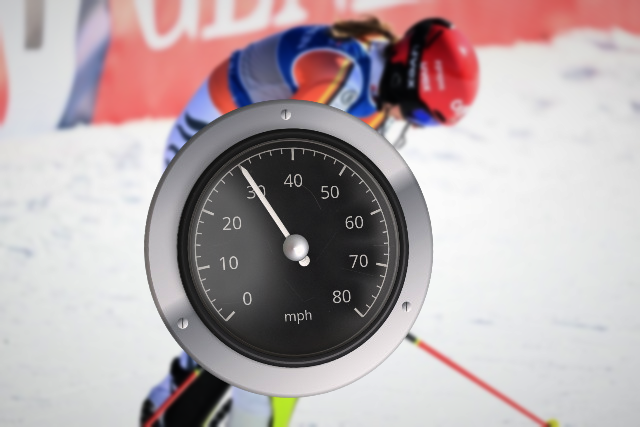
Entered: 30 mph
